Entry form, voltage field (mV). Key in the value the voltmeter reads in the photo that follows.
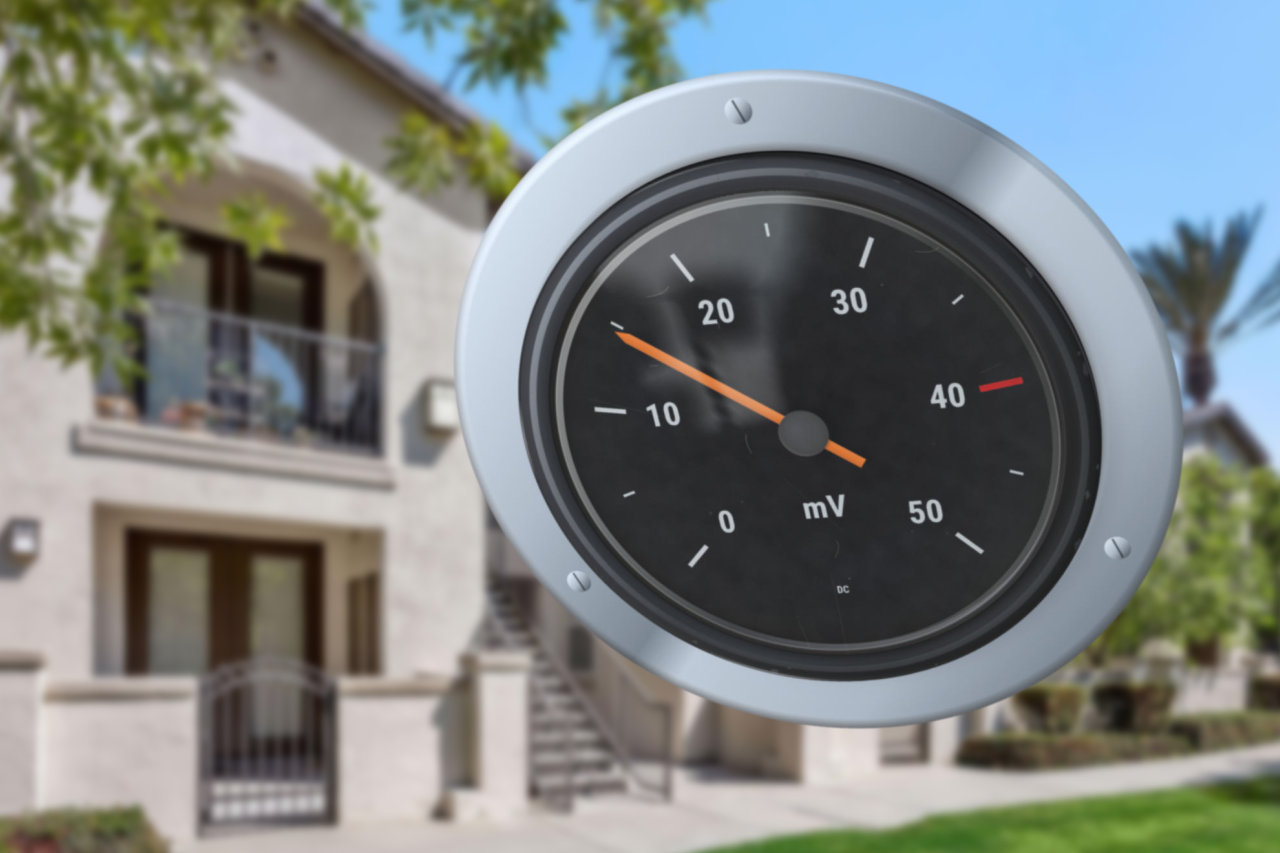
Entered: 15 mV
